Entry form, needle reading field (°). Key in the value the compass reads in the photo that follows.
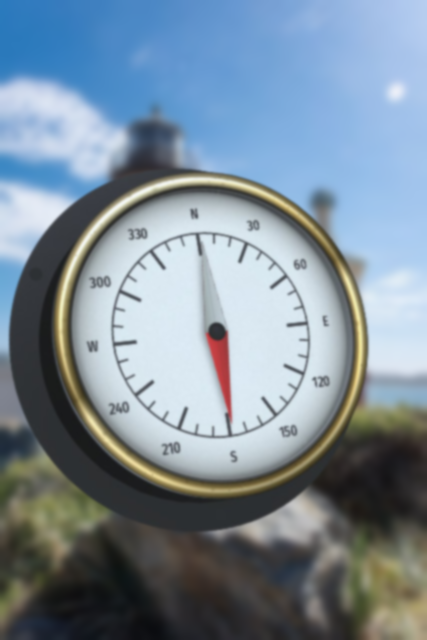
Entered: 180 °
